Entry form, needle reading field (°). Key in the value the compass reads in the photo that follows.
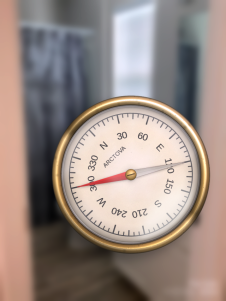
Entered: 300 °
